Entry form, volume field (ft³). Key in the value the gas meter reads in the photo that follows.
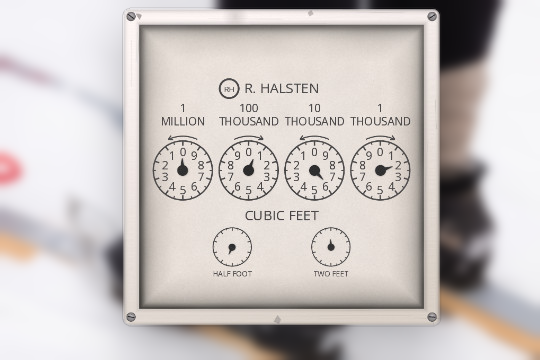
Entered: 6200 ft³
